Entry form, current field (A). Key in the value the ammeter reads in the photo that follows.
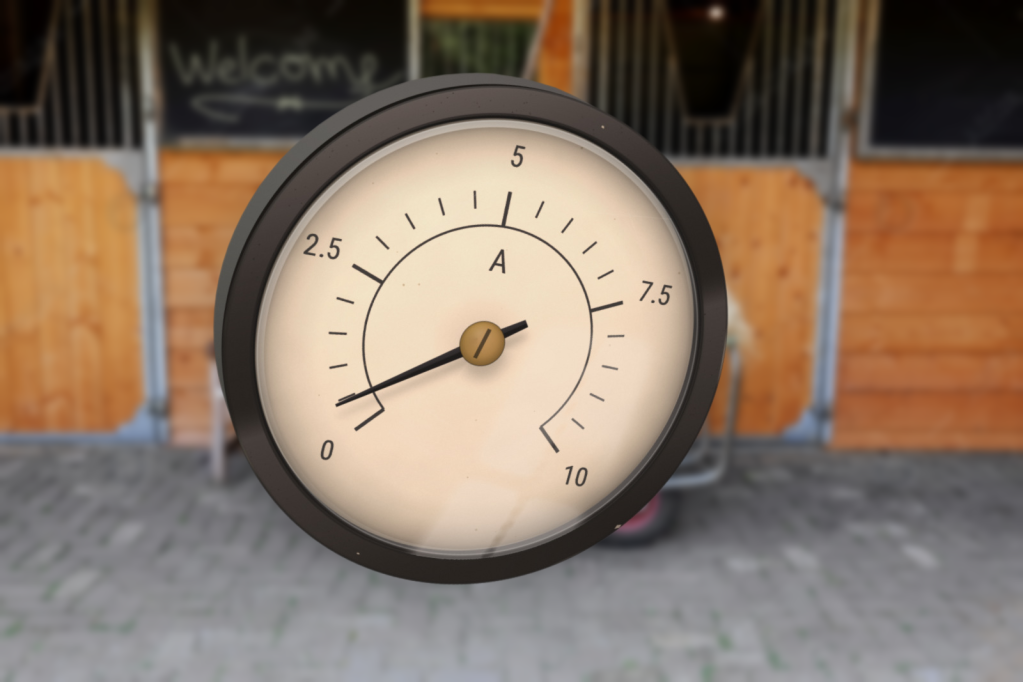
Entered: 0.5 A
